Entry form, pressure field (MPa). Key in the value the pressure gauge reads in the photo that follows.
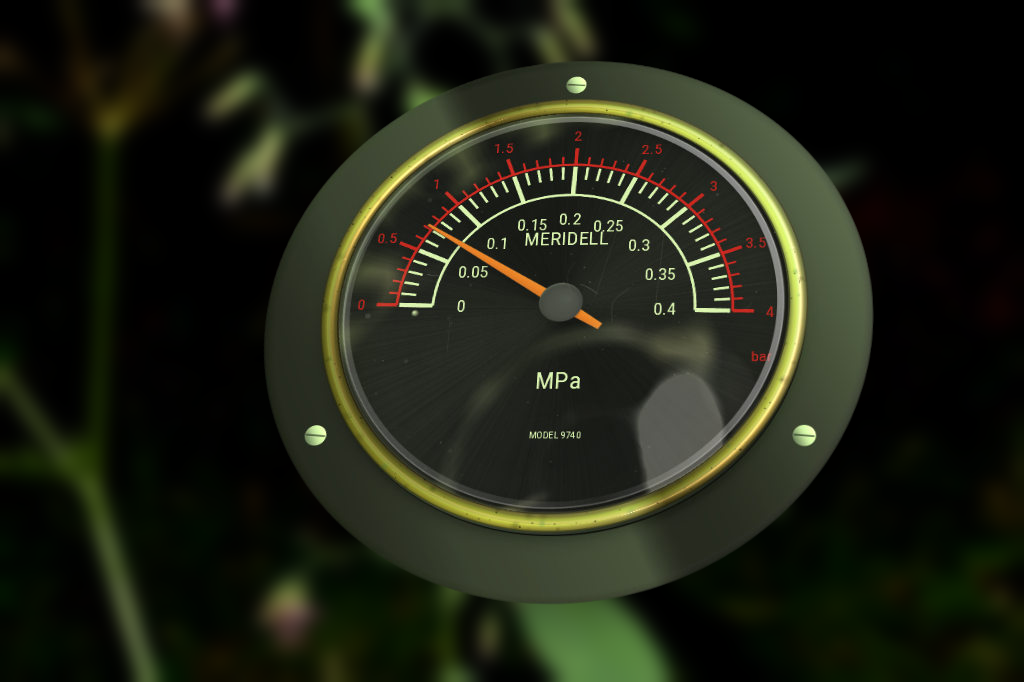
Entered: 0.07 MPa
